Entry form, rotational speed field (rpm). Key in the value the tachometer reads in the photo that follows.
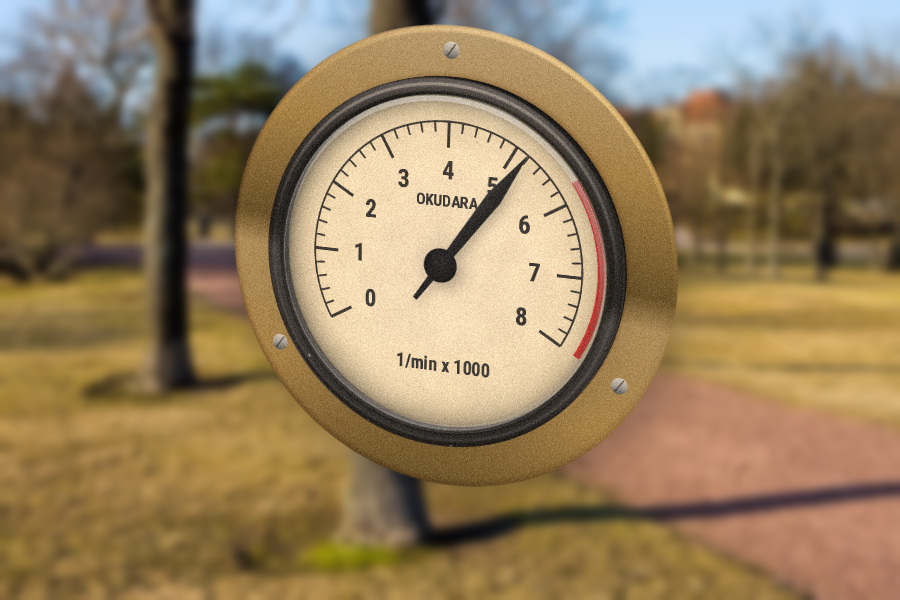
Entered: 5200 rpm
